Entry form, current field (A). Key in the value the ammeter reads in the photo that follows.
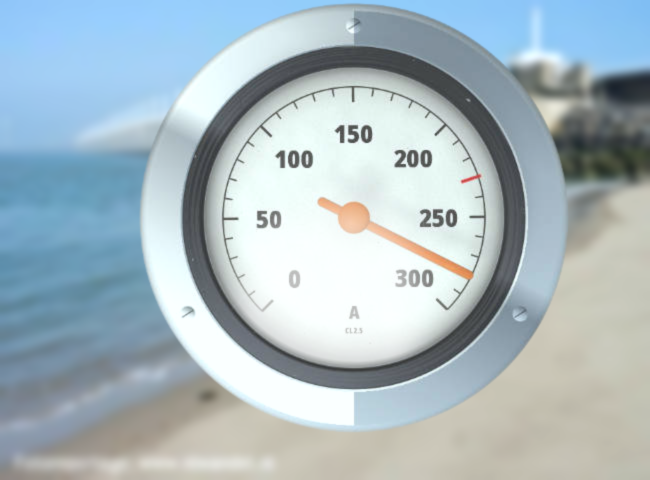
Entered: 280 A
